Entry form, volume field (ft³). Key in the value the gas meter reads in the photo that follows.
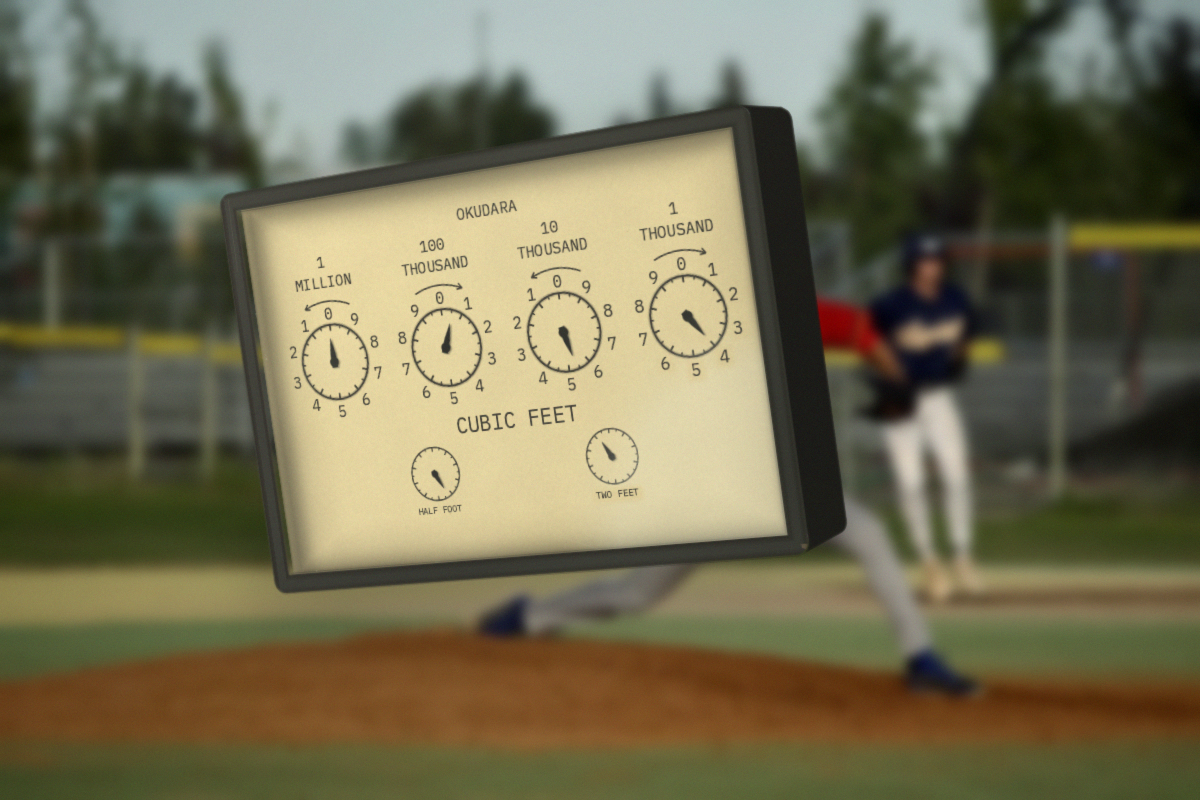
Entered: 5400 ft³
